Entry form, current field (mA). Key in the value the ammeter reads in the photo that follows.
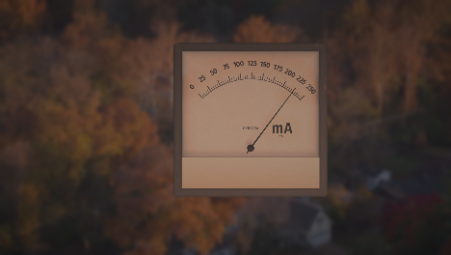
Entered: 225 mA
